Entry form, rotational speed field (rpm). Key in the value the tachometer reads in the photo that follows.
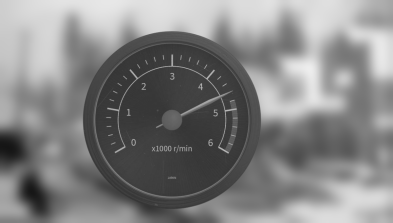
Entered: 4600 rpm
